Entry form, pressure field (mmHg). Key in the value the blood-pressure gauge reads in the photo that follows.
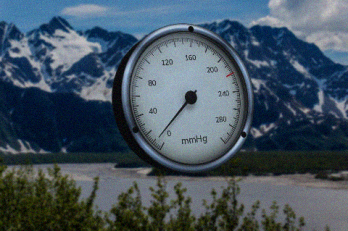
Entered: 10 mmHg
